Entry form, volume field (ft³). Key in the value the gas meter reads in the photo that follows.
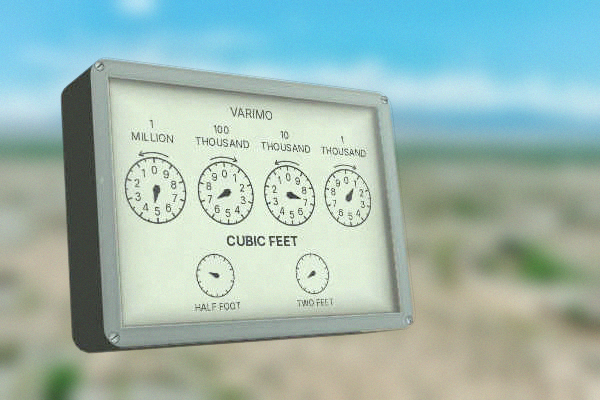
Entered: 467100 ft³
